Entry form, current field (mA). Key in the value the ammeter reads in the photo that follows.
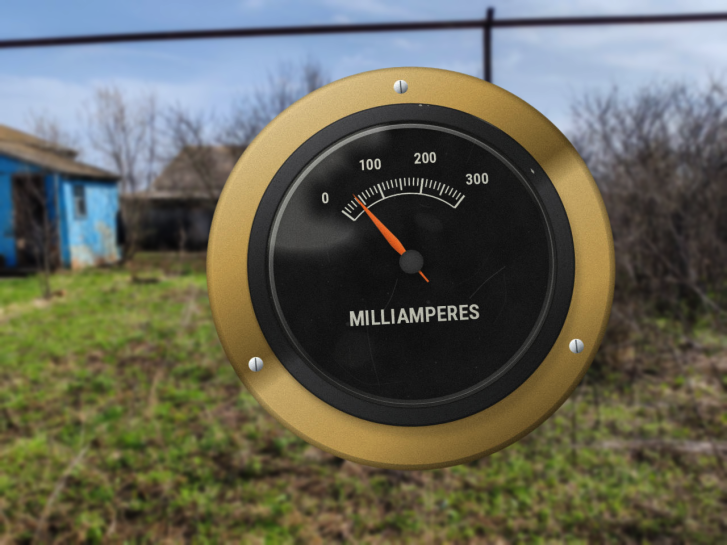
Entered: 40 mA
